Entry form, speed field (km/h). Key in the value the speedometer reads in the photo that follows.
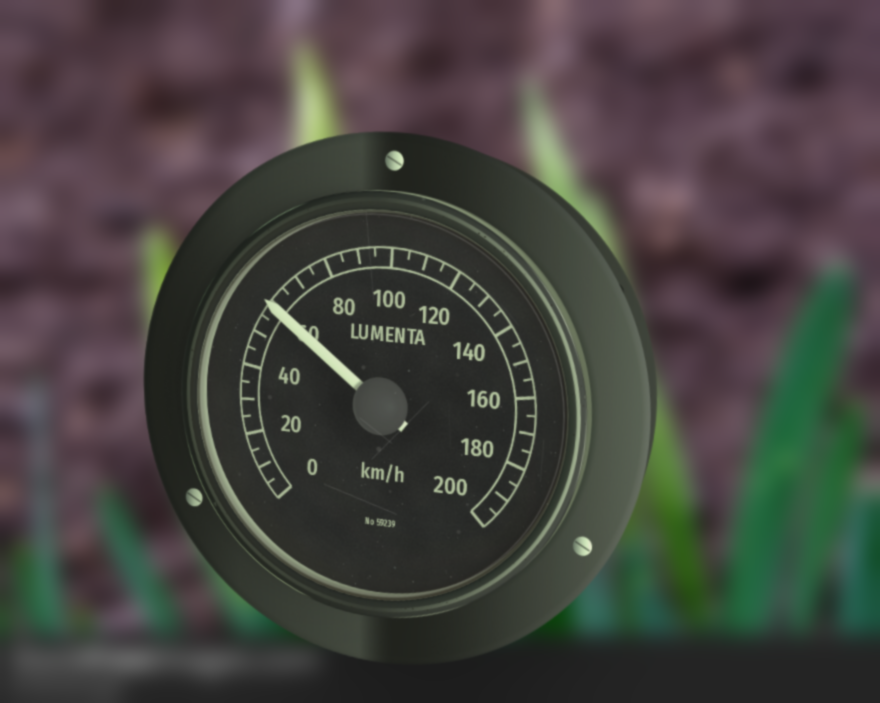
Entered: 60 km/h
